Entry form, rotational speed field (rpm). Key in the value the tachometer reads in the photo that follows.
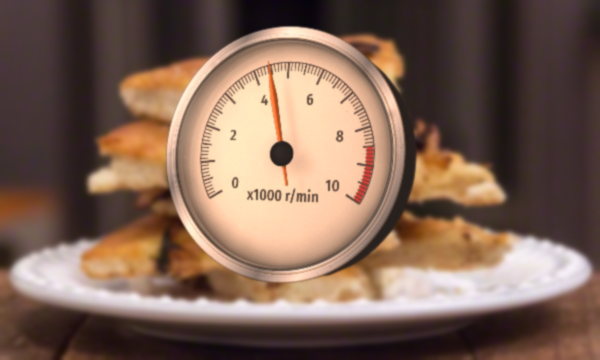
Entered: 4500 rpm
